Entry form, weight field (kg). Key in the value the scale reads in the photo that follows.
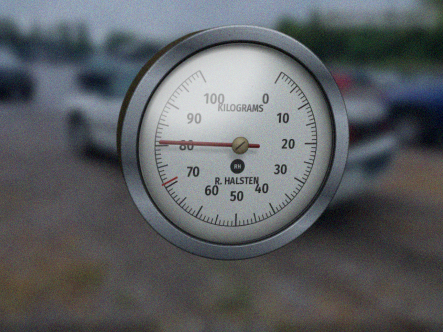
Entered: 81 kg
